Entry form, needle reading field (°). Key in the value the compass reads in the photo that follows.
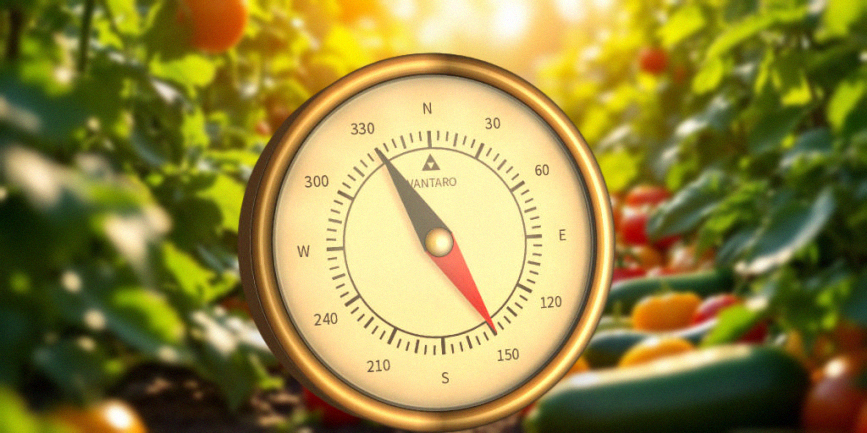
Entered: 150 °
